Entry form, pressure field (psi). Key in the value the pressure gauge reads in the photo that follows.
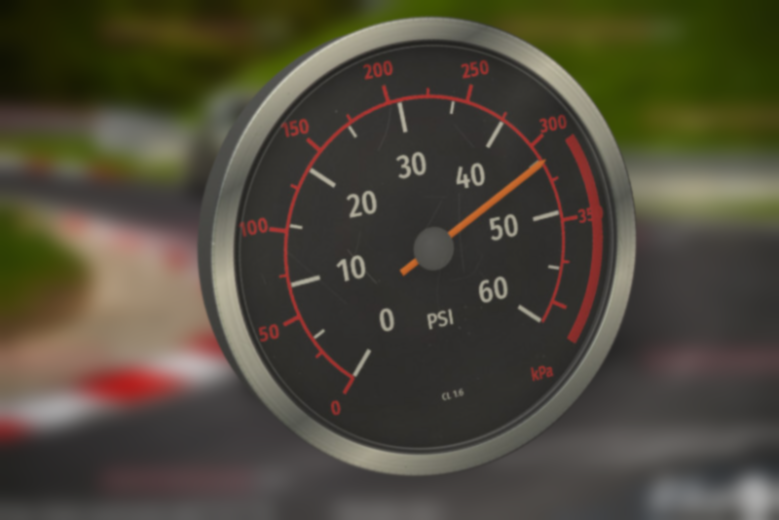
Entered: 45 psi
